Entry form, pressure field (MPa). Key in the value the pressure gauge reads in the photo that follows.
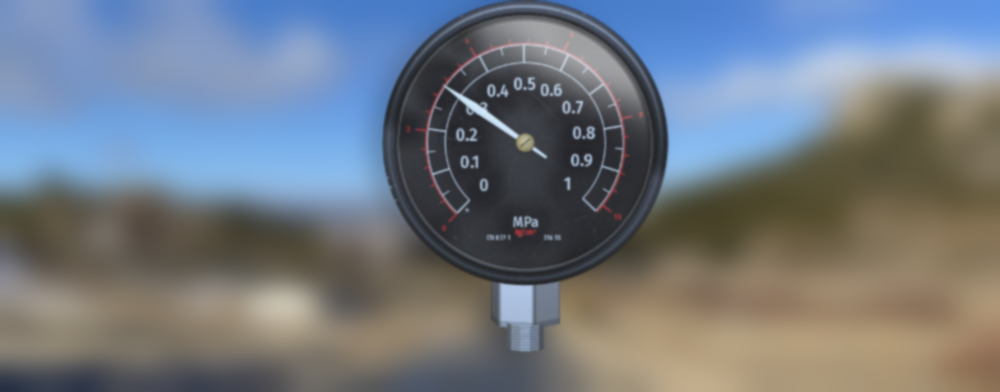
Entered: 0.3 MPa
